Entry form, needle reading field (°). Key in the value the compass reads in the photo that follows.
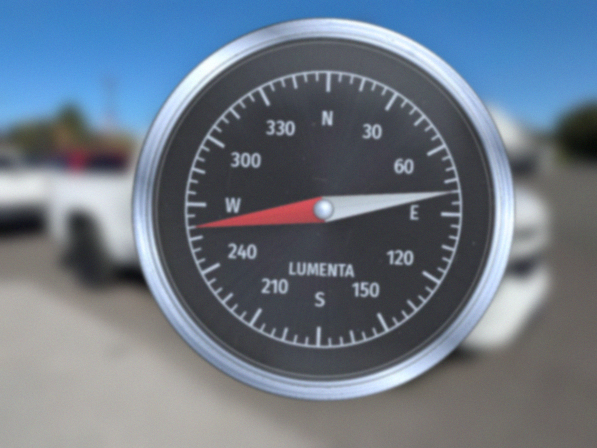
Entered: 260 °
